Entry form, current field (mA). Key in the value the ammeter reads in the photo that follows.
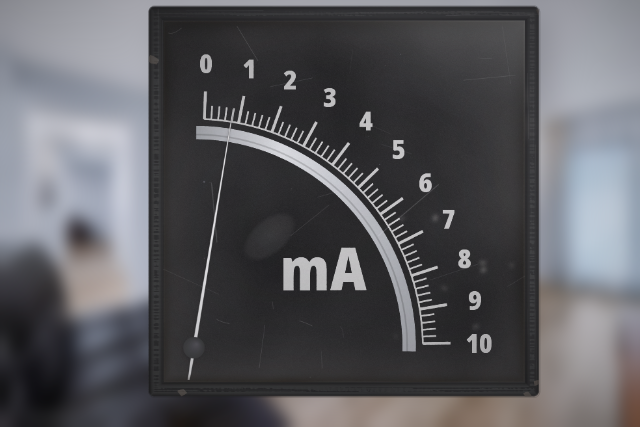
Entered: 0.8 mA
